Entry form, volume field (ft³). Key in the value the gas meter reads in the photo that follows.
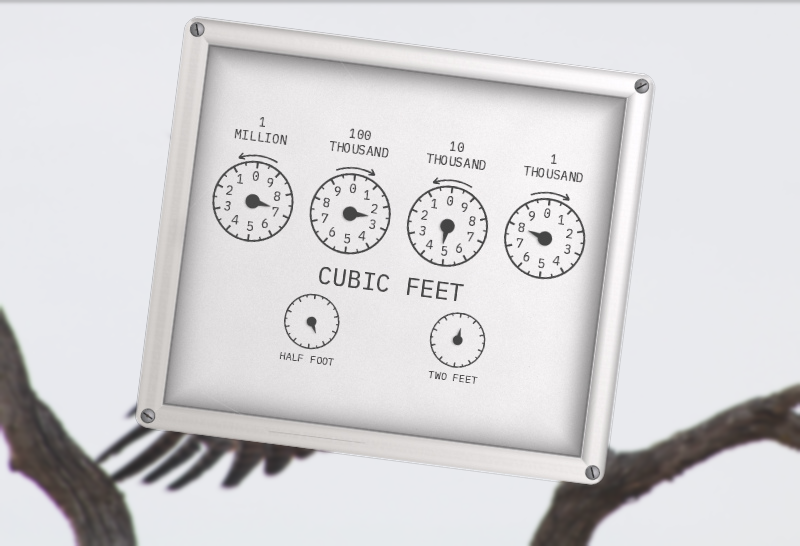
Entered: 724800 ft³
